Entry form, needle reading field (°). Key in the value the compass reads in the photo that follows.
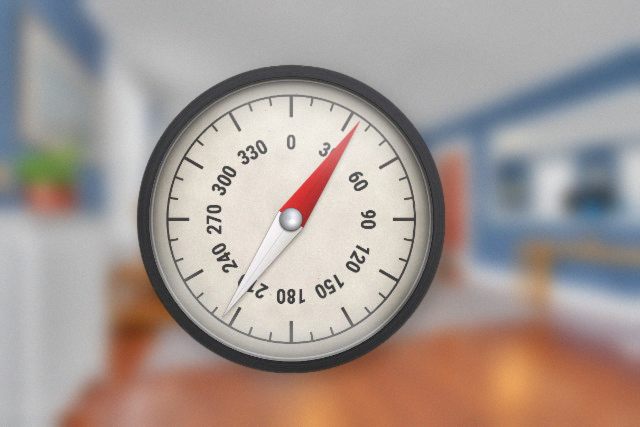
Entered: 35 °
